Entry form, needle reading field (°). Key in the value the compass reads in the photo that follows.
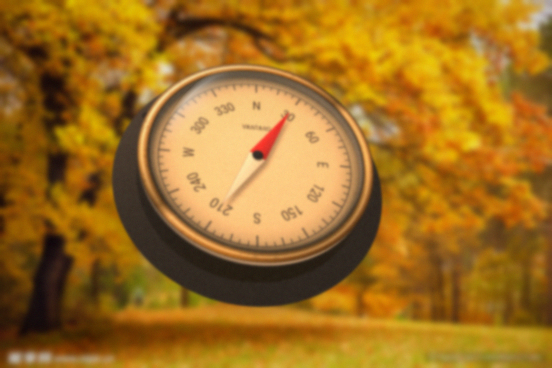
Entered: 30 °
